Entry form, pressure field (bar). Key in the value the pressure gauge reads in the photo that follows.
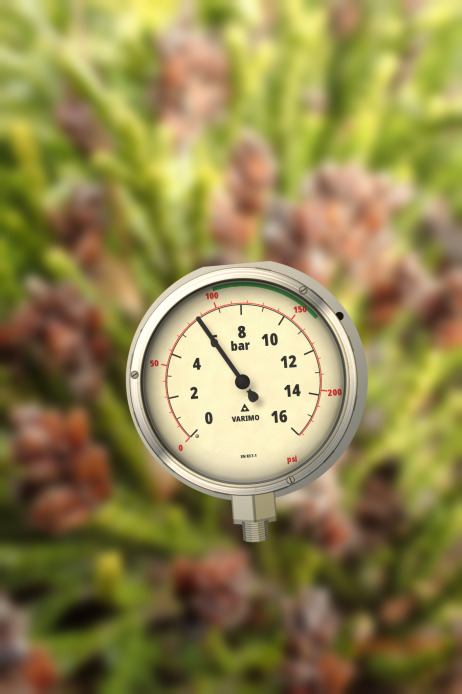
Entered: 6 bar
